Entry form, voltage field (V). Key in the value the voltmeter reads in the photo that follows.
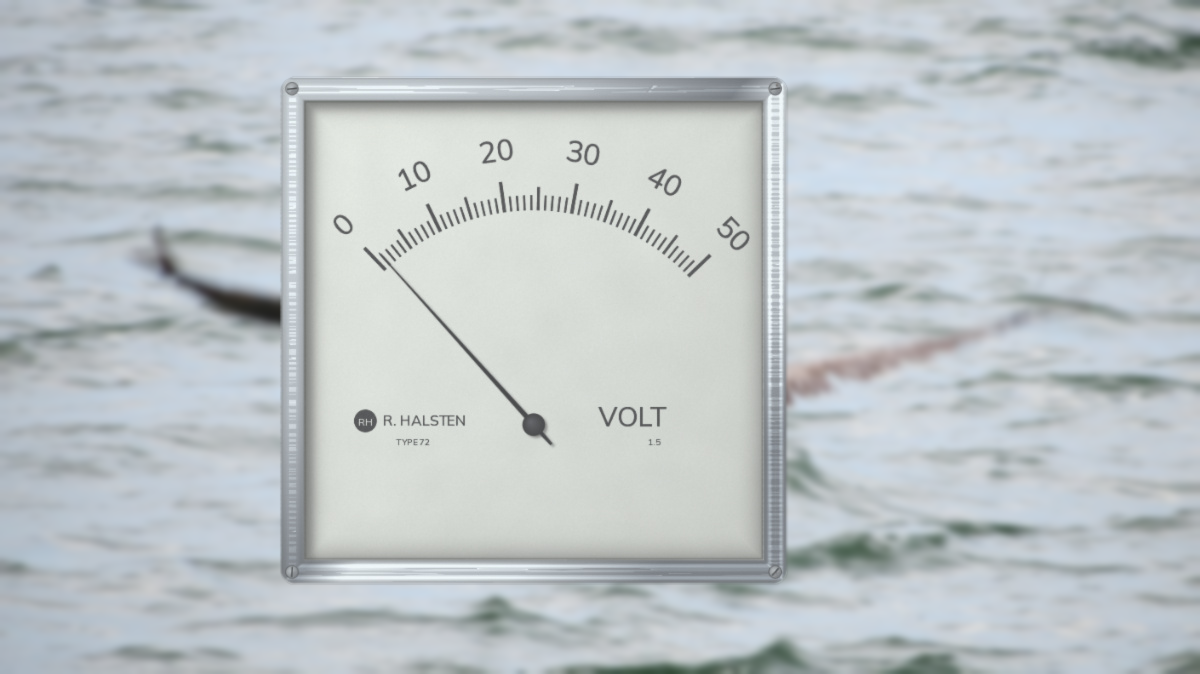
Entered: 1 V
